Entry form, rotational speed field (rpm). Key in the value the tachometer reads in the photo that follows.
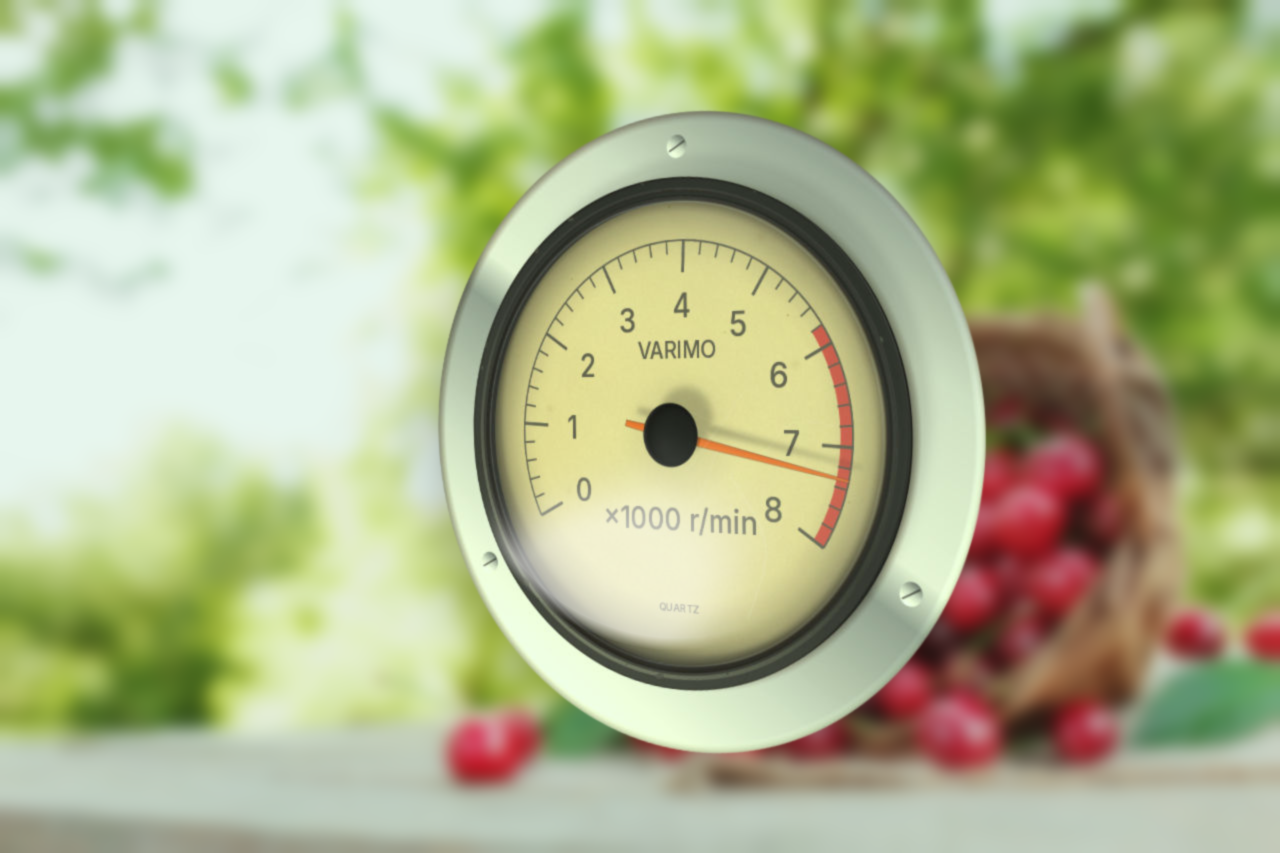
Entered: 7300 rpm
